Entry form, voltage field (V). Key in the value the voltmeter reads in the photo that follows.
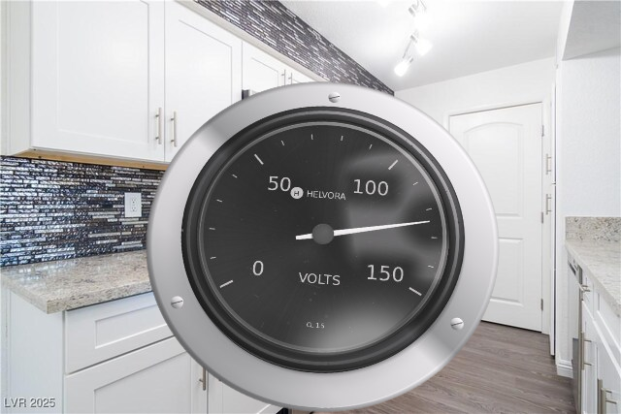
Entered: 125 V
